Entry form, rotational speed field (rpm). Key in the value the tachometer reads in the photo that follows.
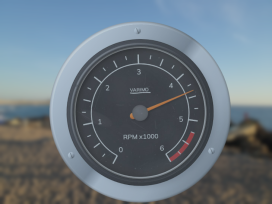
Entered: 4375 rpm
